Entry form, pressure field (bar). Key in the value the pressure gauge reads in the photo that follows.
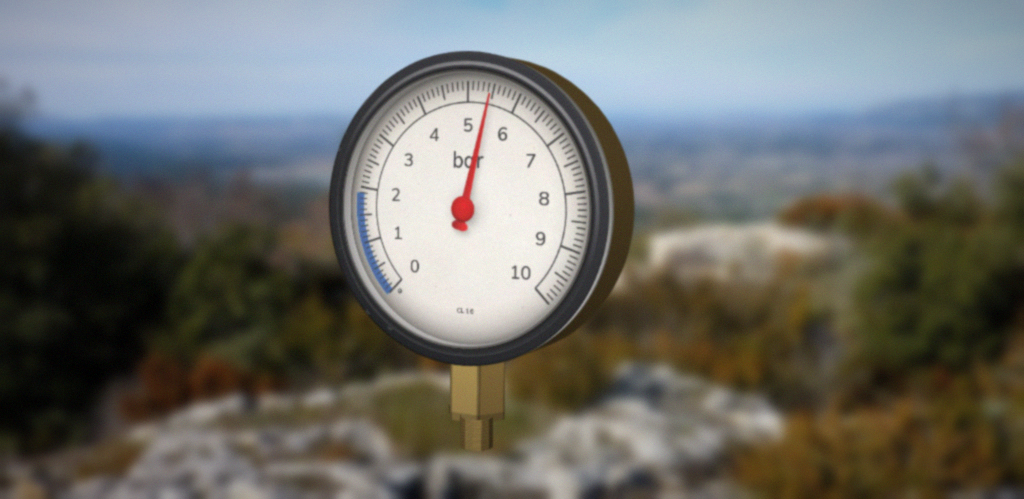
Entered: 5.5 bar
